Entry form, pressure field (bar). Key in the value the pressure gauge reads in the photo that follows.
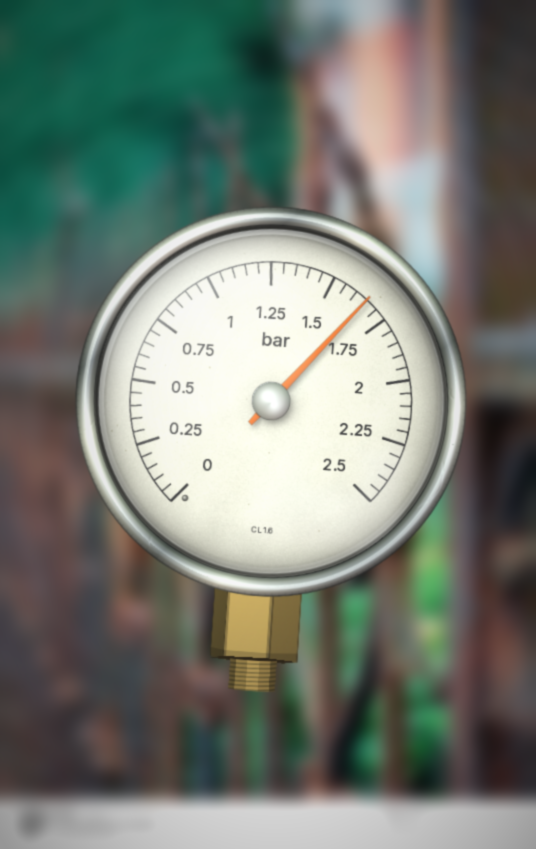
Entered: 1.65 bar
